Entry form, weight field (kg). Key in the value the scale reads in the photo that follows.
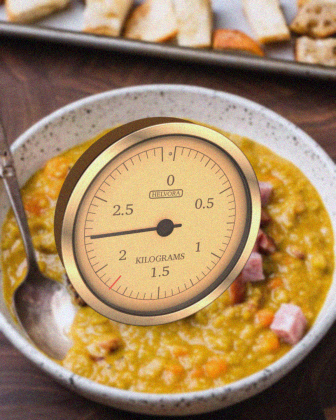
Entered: 2.25 kg
